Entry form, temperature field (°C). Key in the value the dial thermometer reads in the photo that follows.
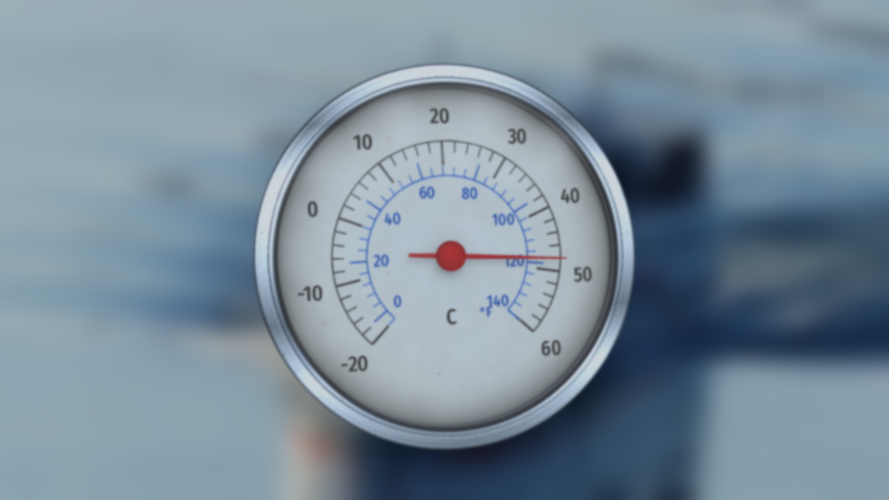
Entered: 48 °C
